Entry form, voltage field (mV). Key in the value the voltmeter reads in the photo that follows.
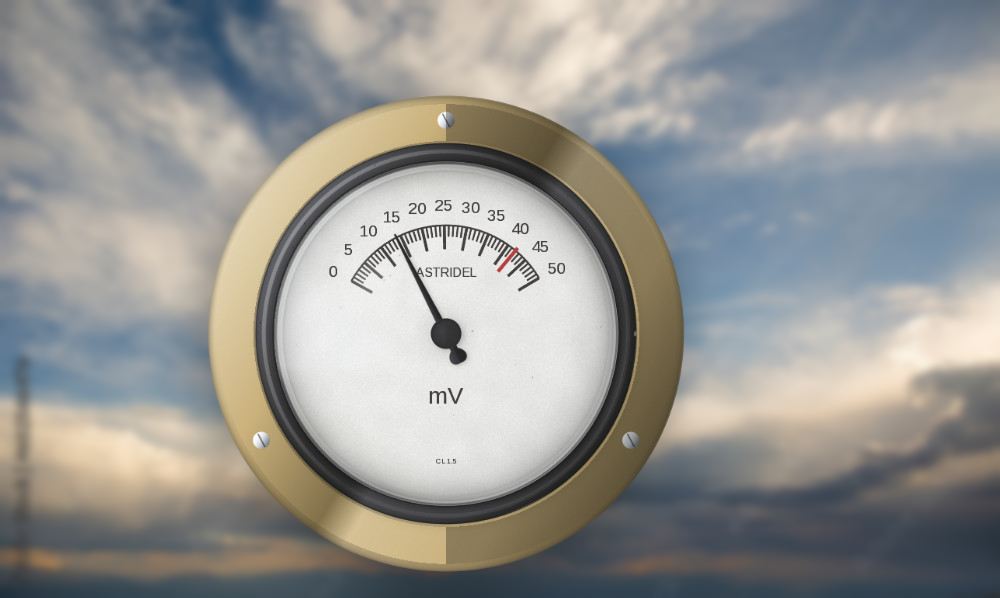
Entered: 14 mV
